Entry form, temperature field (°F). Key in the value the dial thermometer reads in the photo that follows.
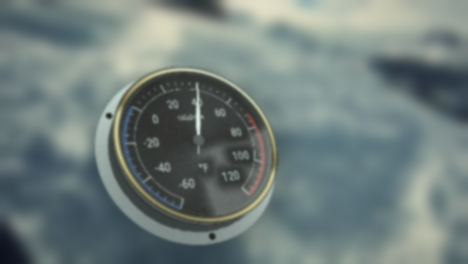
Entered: 40 °F
